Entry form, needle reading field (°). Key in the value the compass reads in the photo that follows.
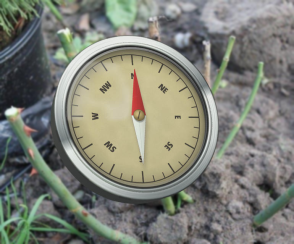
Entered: 0 °
